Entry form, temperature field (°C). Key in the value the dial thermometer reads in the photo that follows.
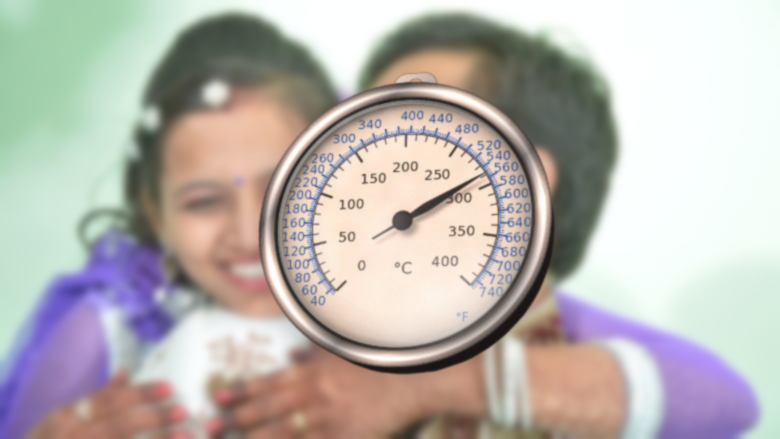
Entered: 290 °C
